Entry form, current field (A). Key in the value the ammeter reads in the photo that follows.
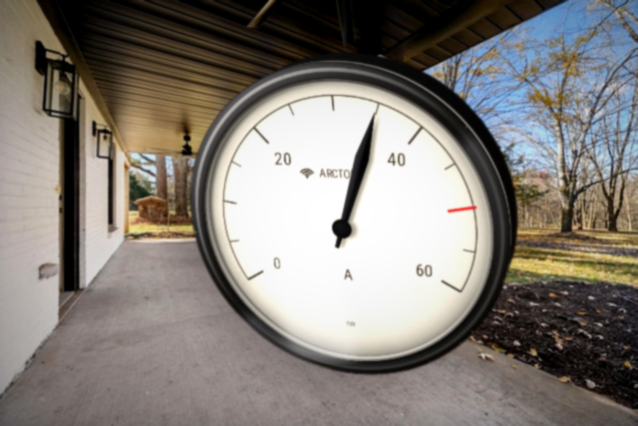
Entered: 35 A
